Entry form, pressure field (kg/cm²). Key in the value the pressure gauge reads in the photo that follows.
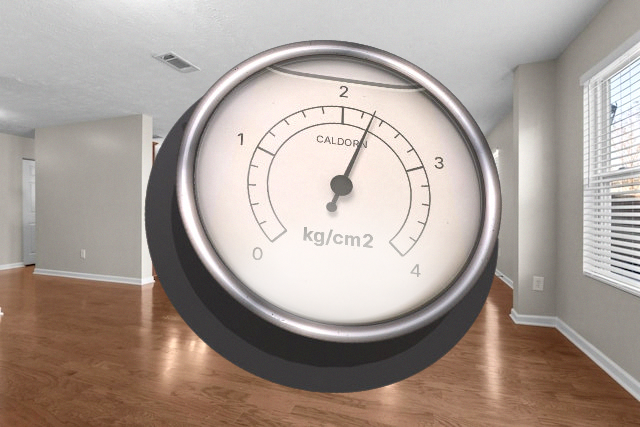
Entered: 2.3 kg/cm²
